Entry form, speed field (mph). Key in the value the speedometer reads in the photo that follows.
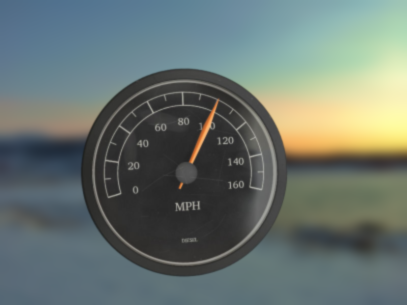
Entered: 100 mph
